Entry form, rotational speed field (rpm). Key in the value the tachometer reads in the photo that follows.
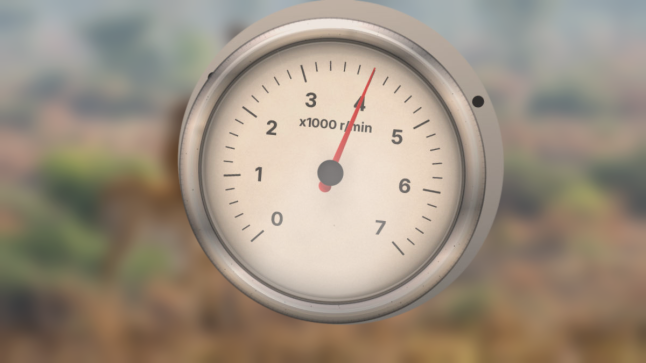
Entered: 4000 rpm
